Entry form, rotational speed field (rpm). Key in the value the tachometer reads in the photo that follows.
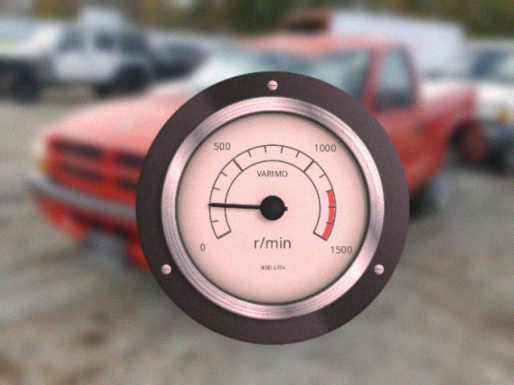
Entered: 200 rpm
